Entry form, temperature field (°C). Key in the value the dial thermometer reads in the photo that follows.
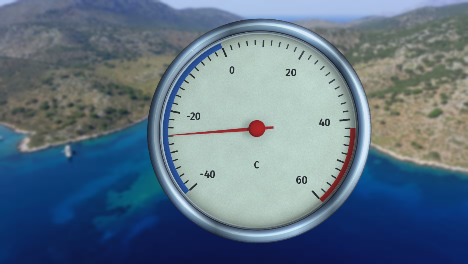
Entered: -26 °C
